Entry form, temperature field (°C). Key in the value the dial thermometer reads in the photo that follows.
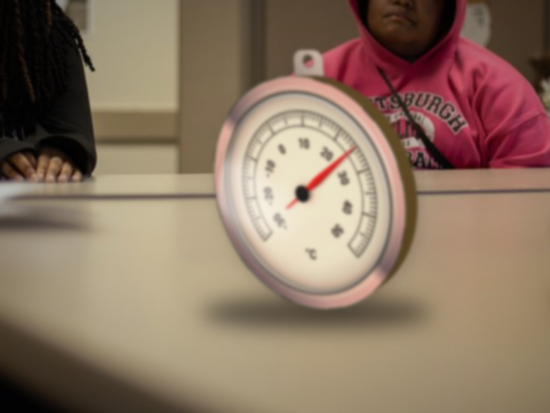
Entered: 25 °C
